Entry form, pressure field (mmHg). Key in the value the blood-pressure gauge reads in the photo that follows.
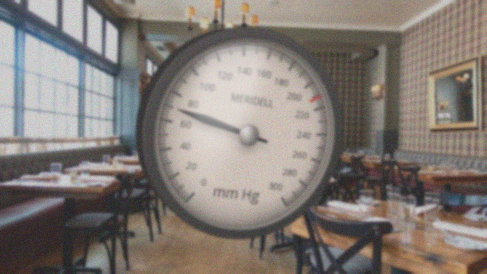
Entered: 70 mmHg
